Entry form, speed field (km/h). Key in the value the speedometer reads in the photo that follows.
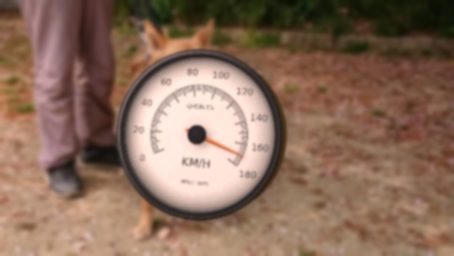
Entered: 170 km/h
